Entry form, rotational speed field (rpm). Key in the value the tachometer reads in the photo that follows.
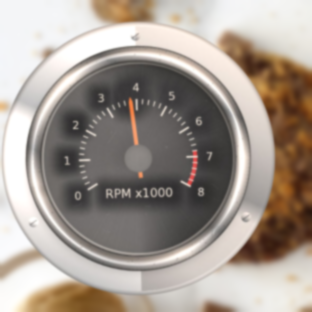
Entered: 3800 rpm
